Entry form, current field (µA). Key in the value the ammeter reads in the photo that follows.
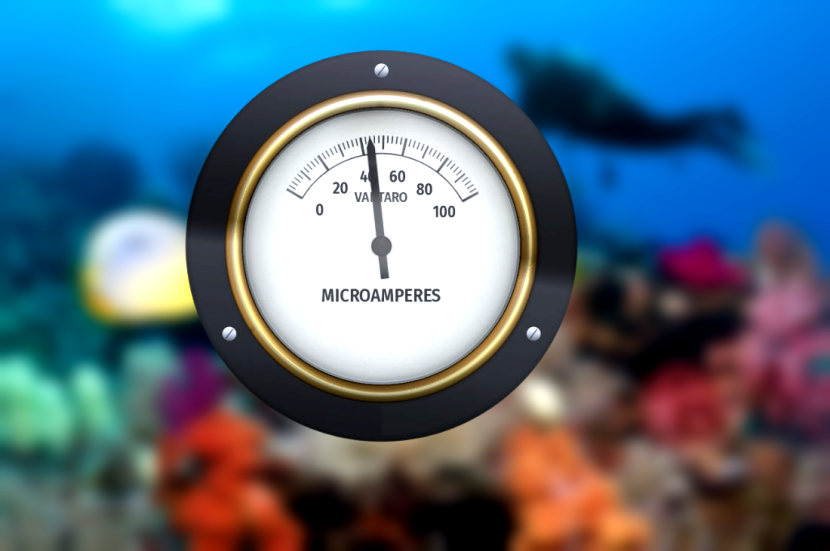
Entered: 44 µA
